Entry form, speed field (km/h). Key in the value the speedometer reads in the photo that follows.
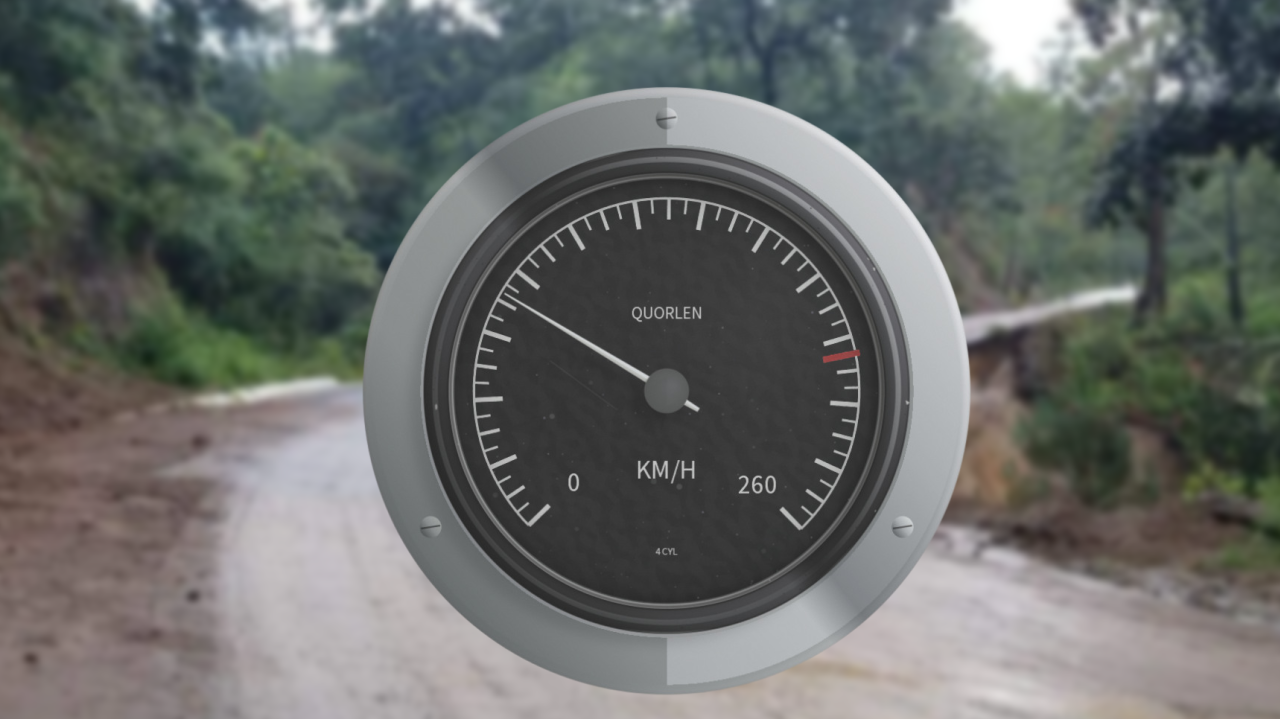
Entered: 72.5 km/h
